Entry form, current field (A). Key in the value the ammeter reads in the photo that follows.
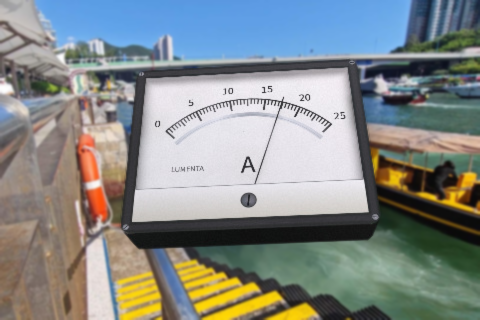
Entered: 17.5 A
